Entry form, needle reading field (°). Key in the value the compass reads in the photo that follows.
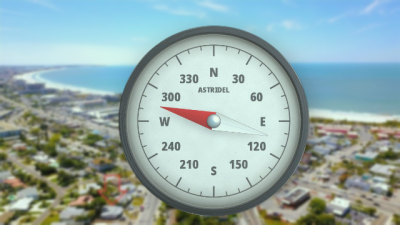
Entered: 285 °
